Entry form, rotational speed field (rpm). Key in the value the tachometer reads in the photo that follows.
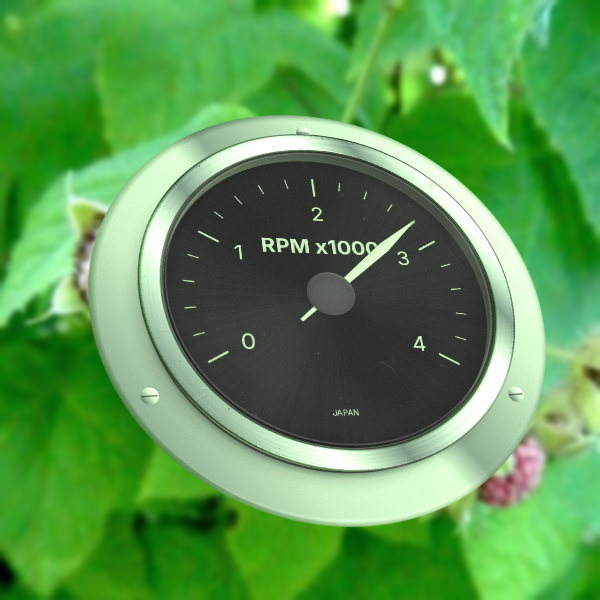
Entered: 2800 rpm
